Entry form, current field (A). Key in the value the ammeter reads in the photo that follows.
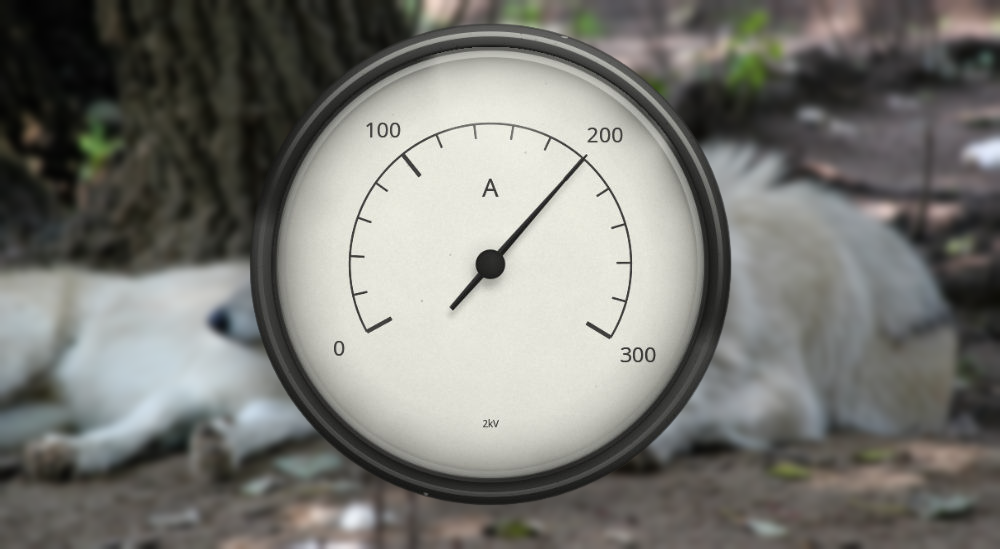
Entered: 200 A
